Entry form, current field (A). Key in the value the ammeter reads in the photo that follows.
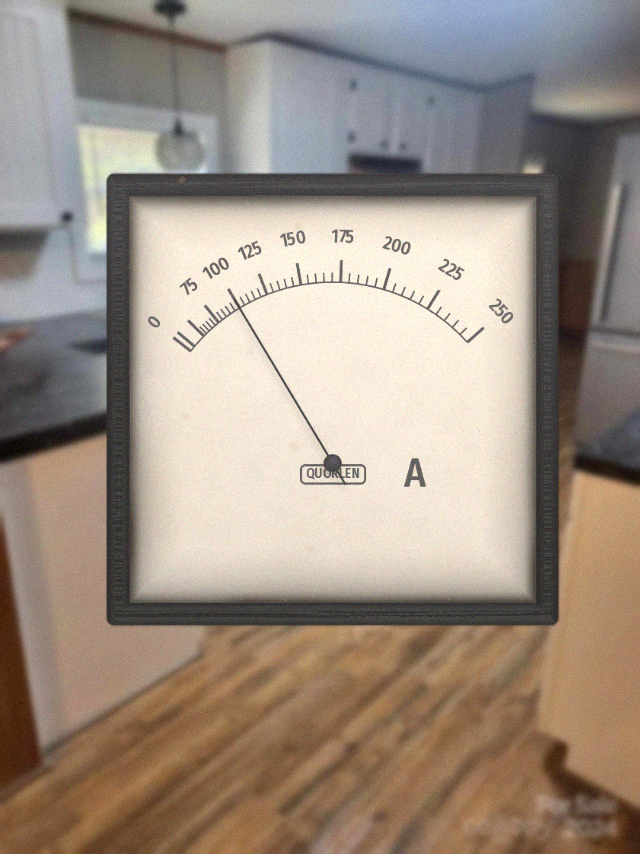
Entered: 100 A
